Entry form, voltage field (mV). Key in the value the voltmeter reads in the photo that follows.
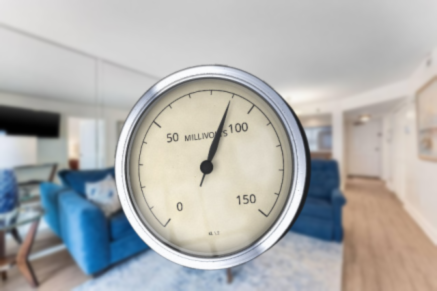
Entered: 90 mV
